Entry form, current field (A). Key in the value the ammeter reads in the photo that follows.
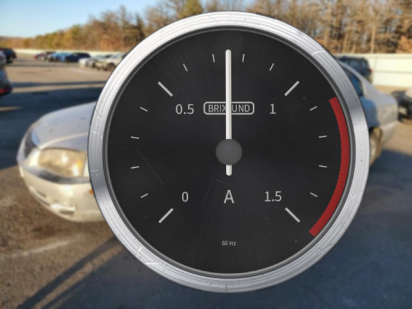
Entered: 0.75 A
